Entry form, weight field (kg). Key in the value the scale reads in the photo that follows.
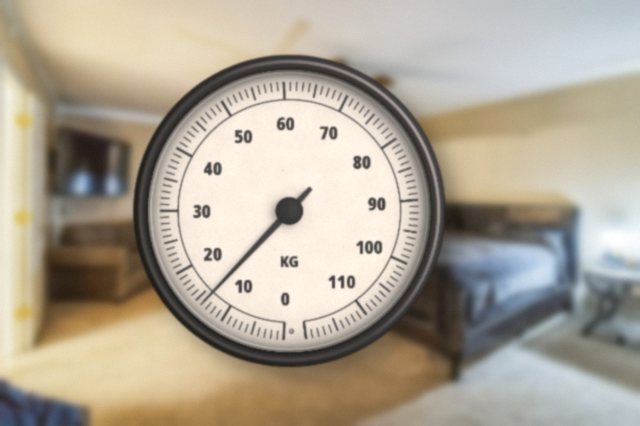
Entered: 14 kg
